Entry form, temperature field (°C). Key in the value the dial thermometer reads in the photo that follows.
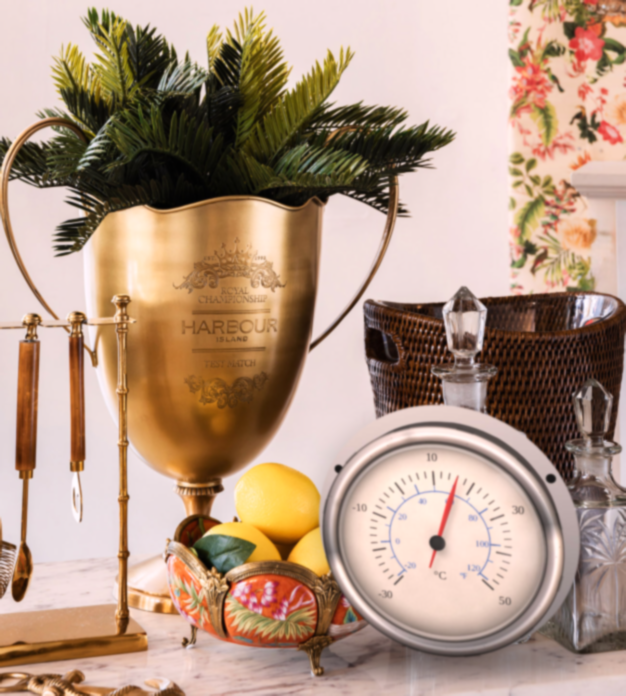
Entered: 16 °C
